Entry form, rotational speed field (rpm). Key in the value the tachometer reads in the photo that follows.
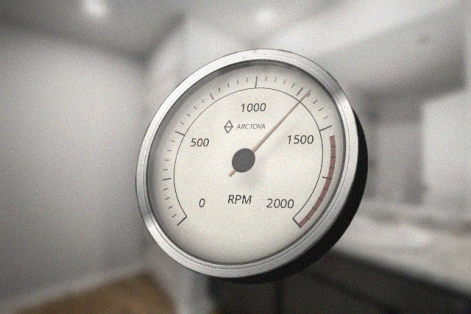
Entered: 1300 rpm
